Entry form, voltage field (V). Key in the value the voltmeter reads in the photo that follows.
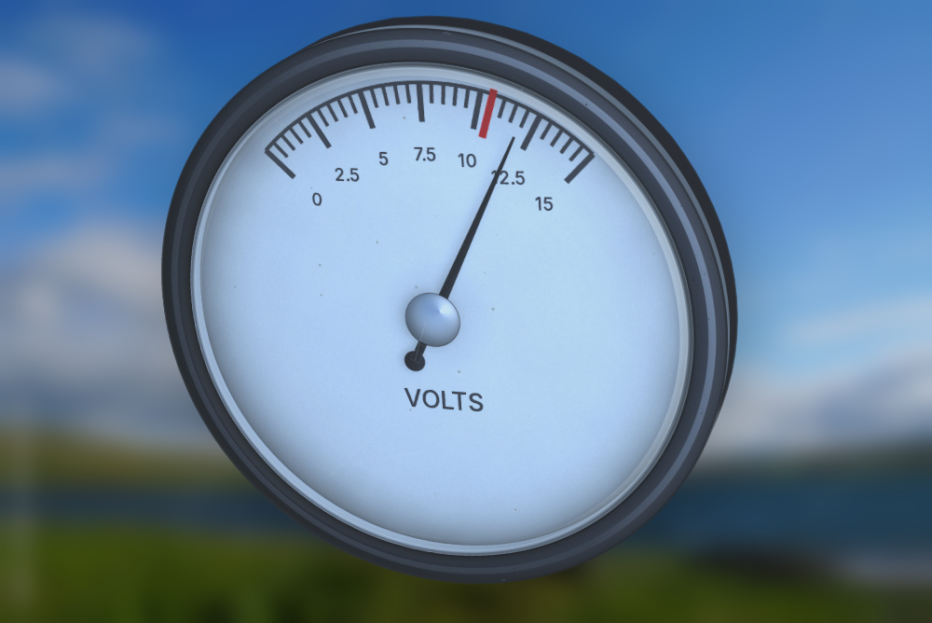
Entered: 12 V
